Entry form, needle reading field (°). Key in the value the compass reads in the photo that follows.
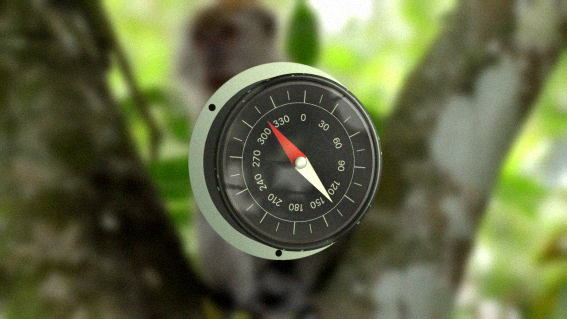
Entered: 315 °
